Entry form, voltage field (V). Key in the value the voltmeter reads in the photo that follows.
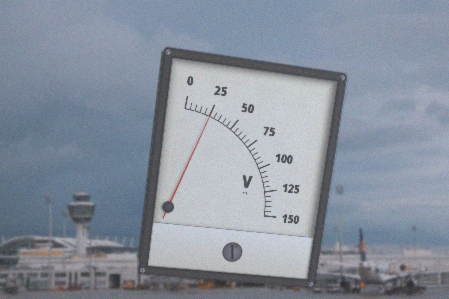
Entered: 25 V
